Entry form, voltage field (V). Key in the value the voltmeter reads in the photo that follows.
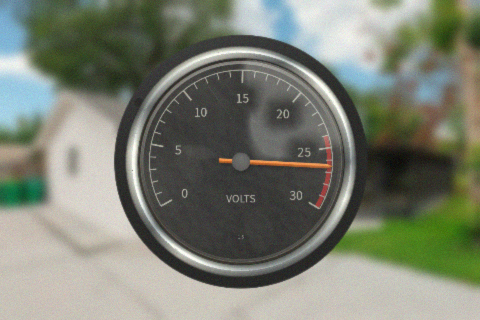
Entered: 26.5 V
